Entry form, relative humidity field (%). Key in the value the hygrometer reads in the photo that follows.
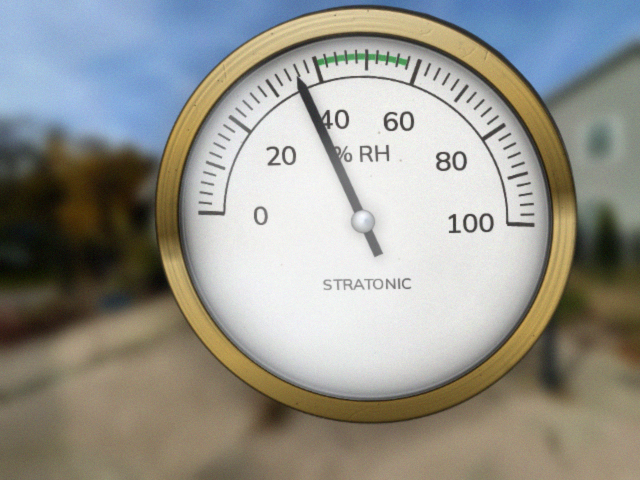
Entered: 36 %
